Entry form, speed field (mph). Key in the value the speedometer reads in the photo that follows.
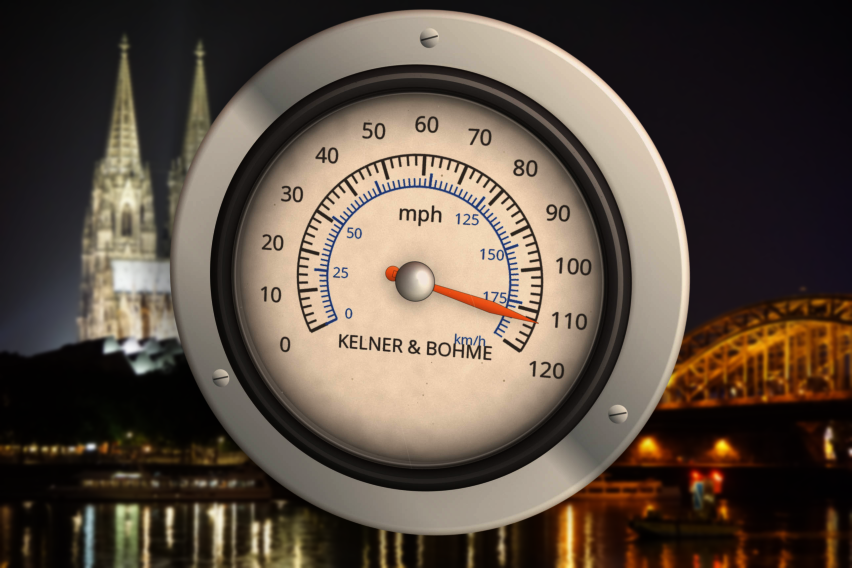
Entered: 112 mph
